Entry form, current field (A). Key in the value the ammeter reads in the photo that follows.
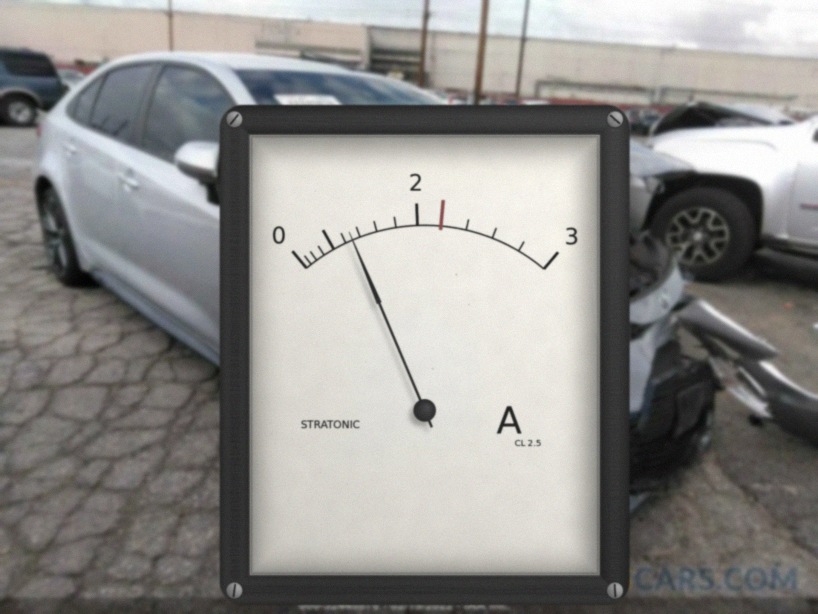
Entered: 1.3 A
